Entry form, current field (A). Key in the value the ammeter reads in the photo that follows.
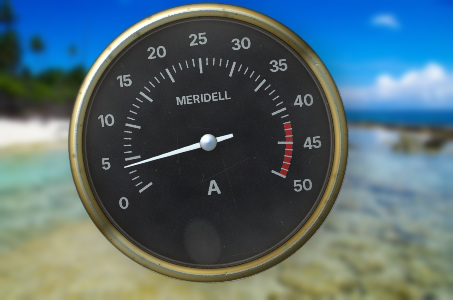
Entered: 4 A
